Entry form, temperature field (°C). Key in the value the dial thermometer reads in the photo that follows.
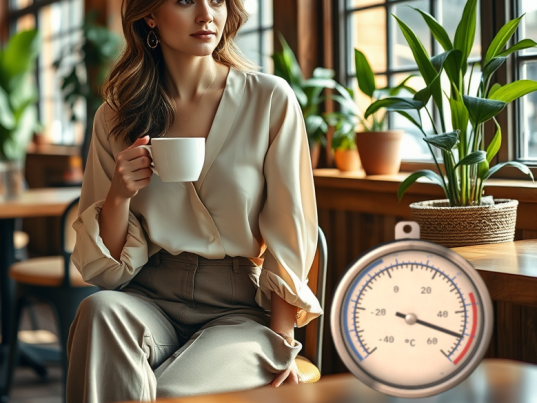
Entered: 50 °C
